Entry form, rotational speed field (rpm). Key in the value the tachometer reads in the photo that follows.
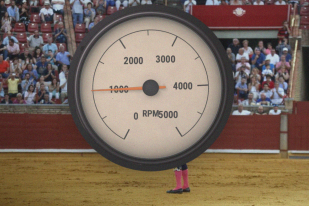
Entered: 1000 rpm
